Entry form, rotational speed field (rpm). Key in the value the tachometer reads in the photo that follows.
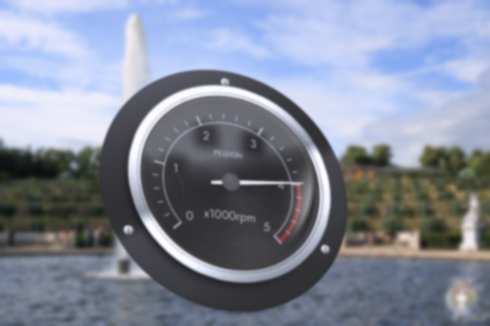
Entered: 4000 rpm
